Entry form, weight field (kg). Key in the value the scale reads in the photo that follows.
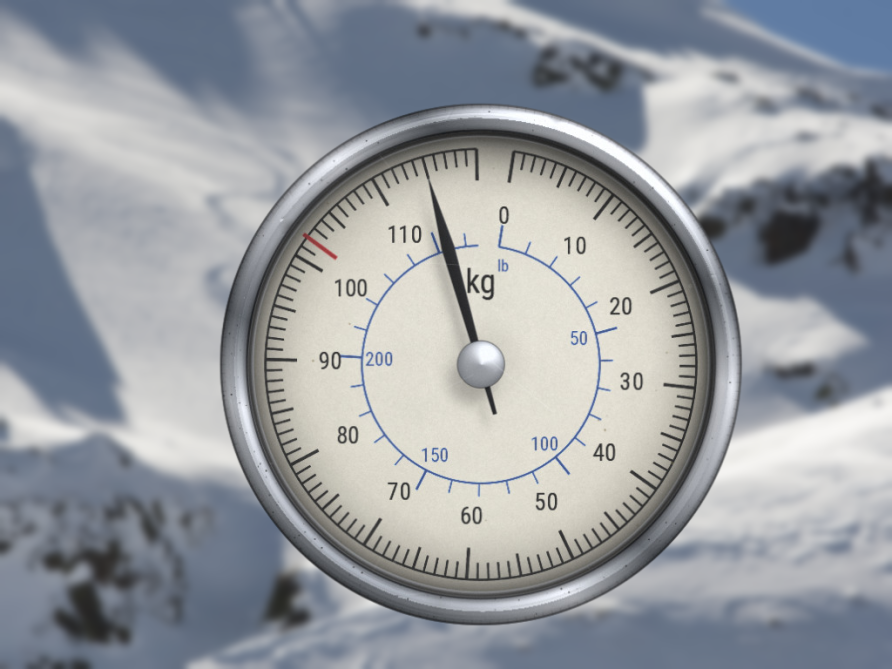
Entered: 115 kg
